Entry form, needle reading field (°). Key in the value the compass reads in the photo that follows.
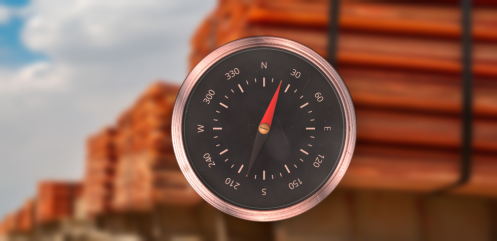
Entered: 20 °
